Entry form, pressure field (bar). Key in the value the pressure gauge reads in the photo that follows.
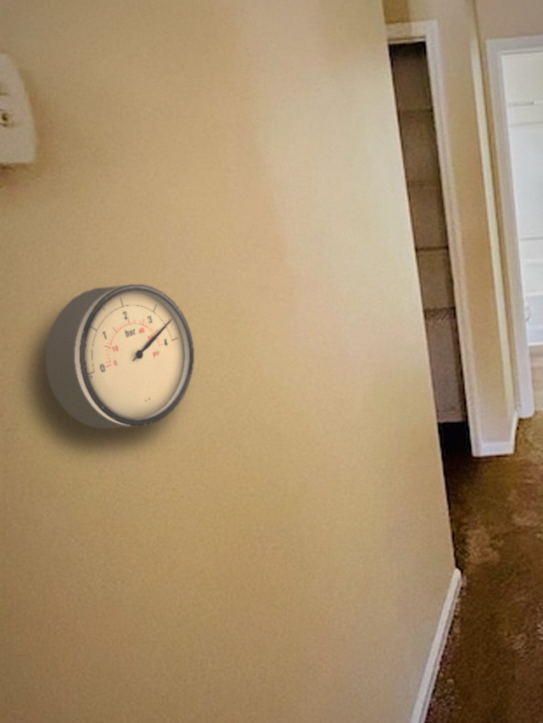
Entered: 3.5 bar
